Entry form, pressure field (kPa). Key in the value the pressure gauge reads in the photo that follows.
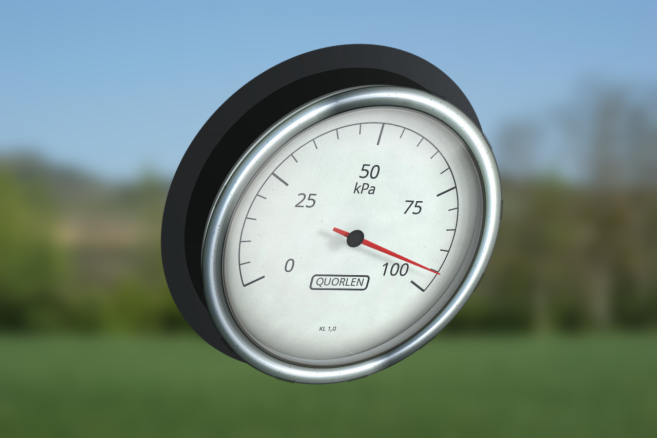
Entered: 95 kPa
